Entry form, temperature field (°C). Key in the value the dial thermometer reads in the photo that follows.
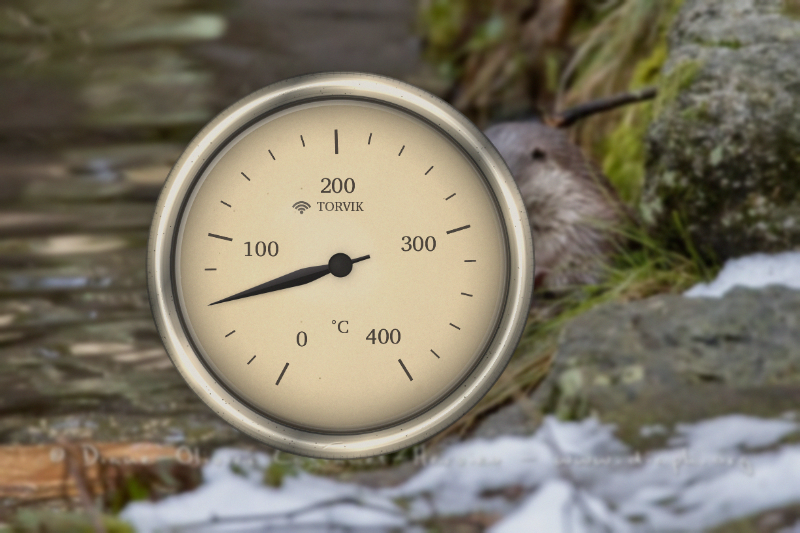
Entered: 60 °C
